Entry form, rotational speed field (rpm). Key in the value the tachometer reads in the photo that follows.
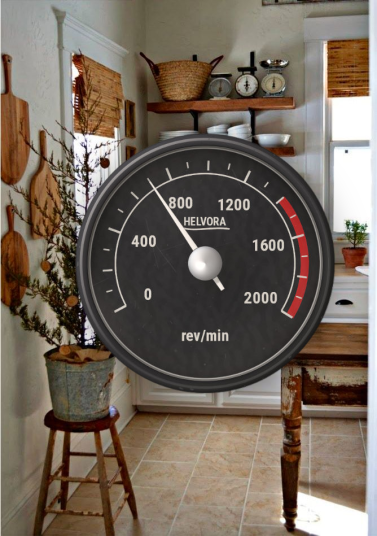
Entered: 700 rpm
